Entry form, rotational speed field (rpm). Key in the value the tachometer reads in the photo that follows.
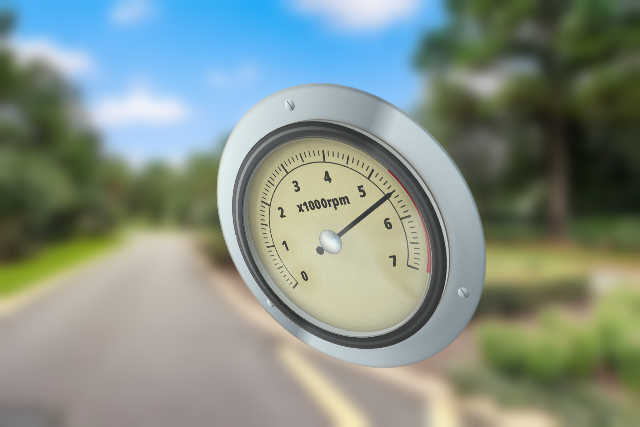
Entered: 5500 rpm
